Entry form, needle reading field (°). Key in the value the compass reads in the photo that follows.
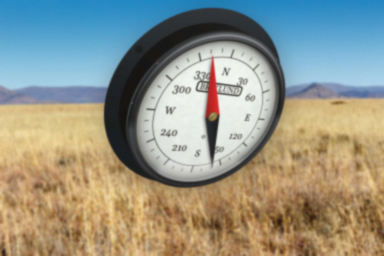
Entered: 340 °
